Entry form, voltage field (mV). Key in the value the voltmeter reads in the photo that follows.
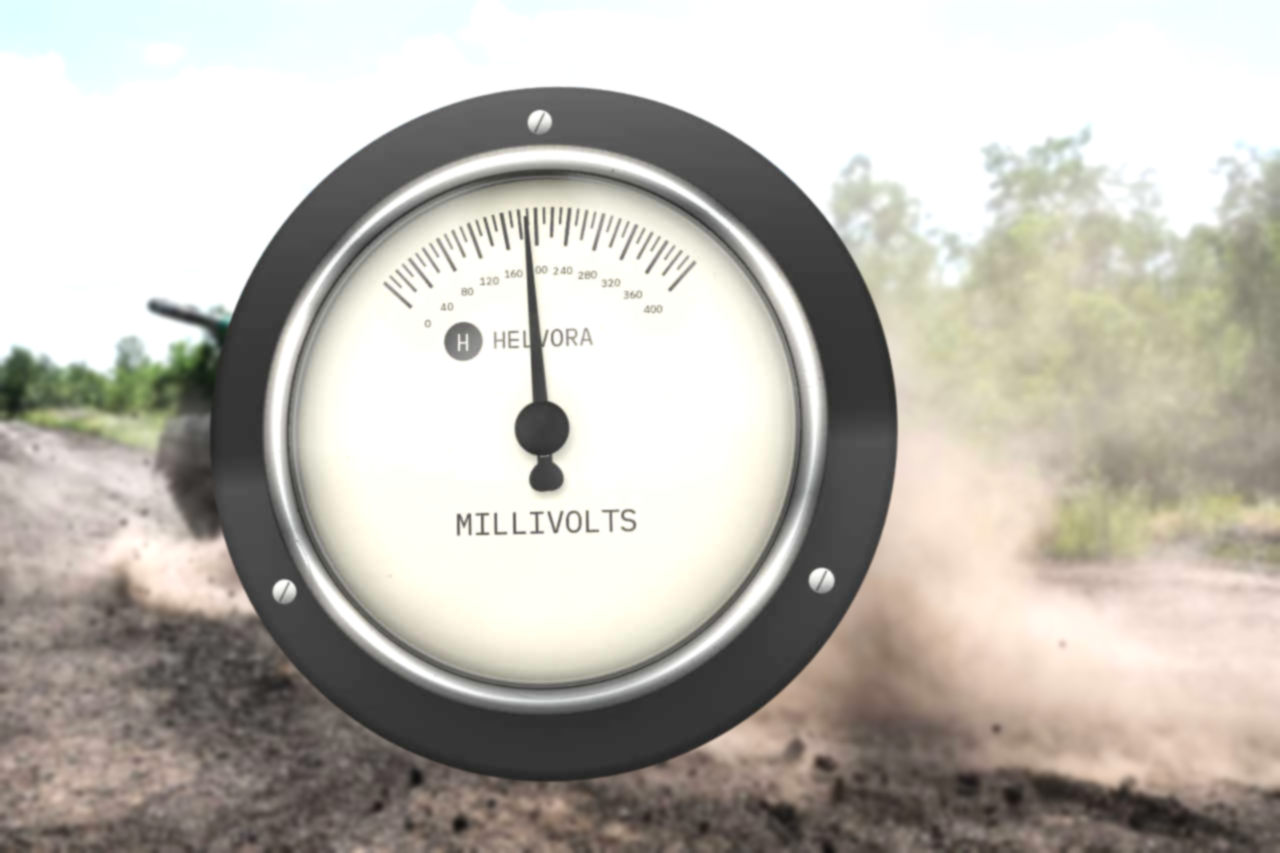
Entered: 190 mV
